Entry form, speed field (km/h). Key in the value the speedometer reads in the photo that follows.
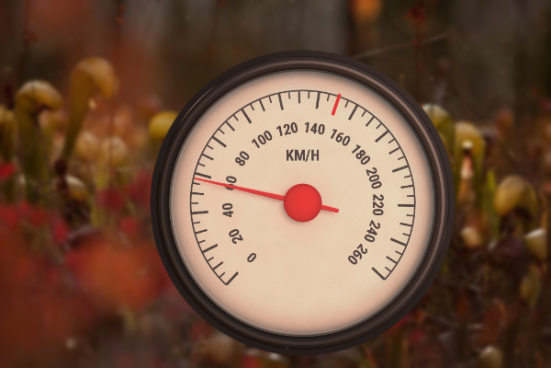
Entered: 57.5 km/h
